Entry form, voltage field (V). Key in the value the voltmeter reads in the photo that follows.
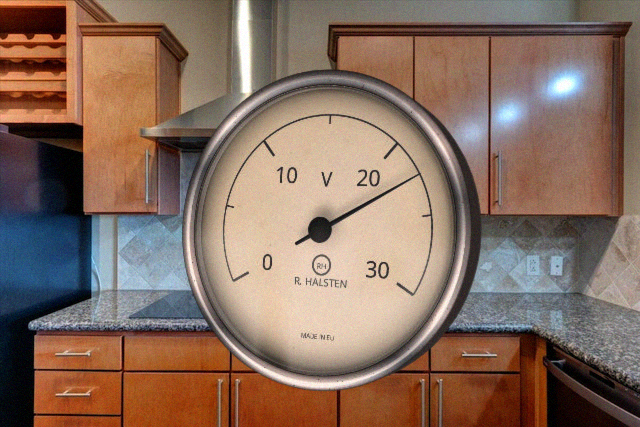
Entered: 22.5 V
